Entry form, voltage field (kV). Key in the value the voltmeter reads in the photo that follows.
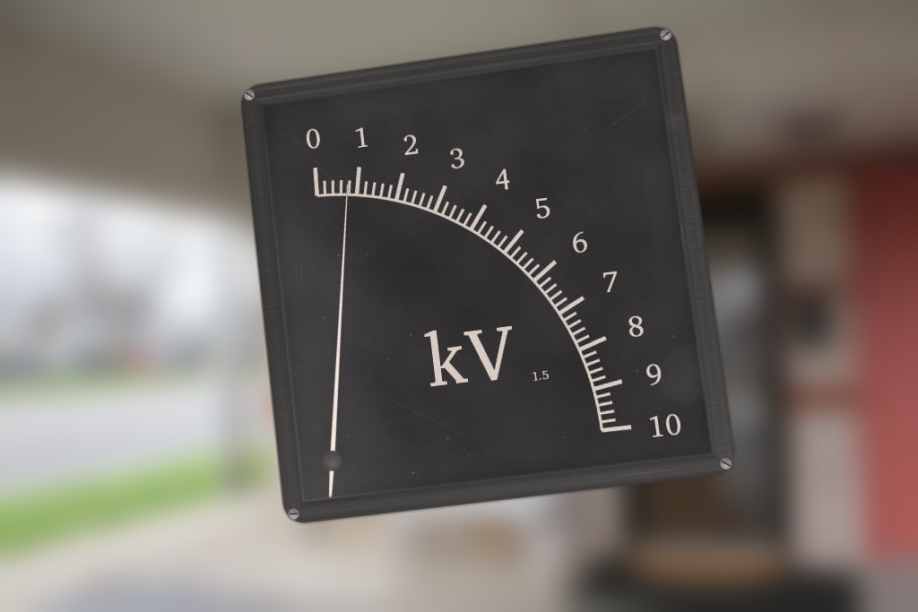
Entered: 0.8 kV
